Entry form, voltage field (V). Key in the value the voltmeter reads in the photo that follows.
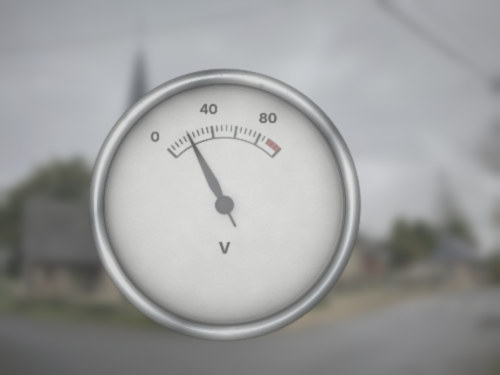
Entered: 20 V
